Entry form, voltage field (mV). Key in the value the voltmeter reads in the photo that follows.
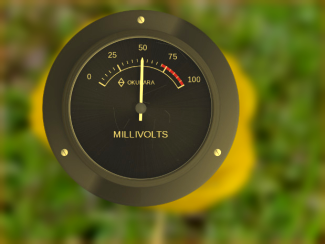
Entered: 50 mV
